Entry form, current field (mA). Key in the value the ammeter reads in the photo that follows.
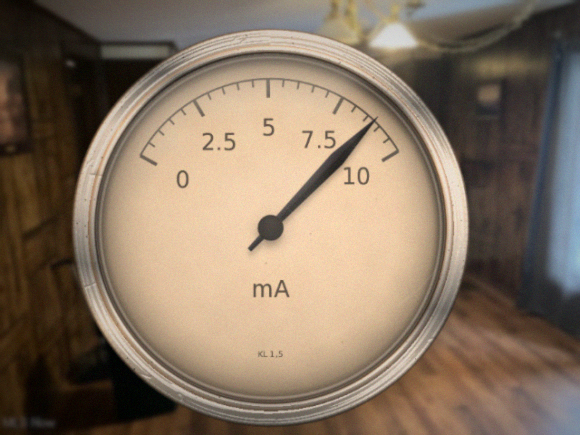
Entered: 8.75 mA
